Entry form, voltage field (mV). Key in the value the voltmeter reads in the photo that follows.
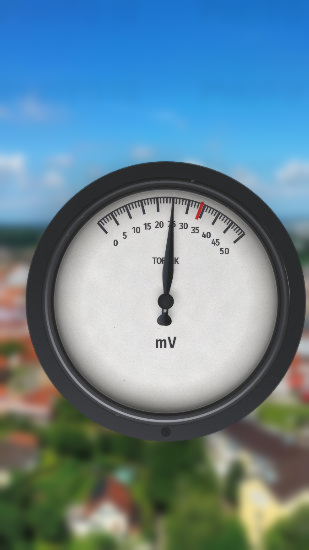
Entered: 25 mV
